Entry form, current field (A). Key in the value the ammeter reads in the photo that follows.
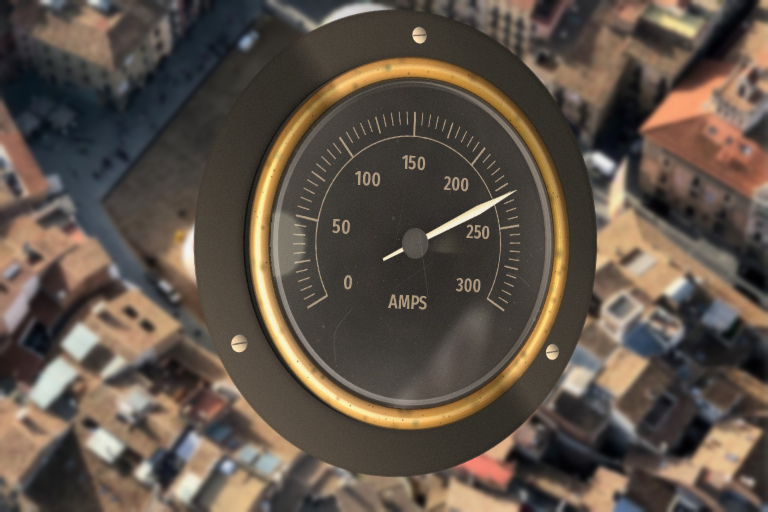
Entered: 230 A
